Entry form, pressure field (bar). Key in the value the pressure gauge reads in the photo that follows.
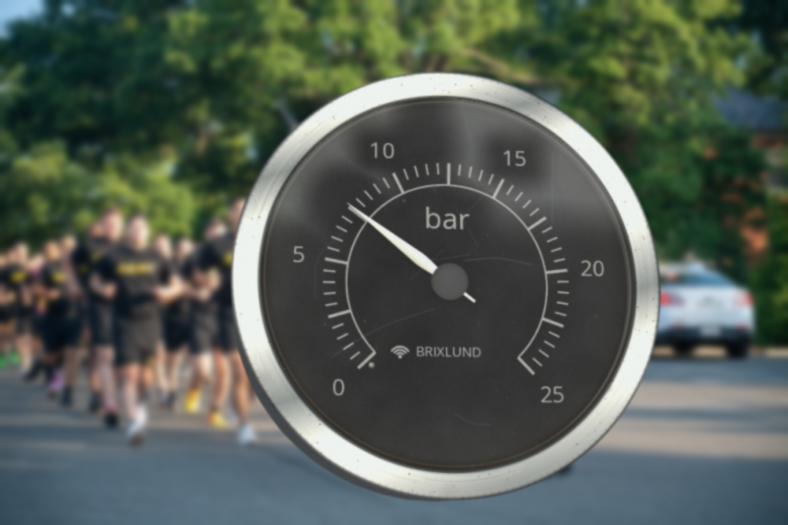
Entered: 7.5 bar
